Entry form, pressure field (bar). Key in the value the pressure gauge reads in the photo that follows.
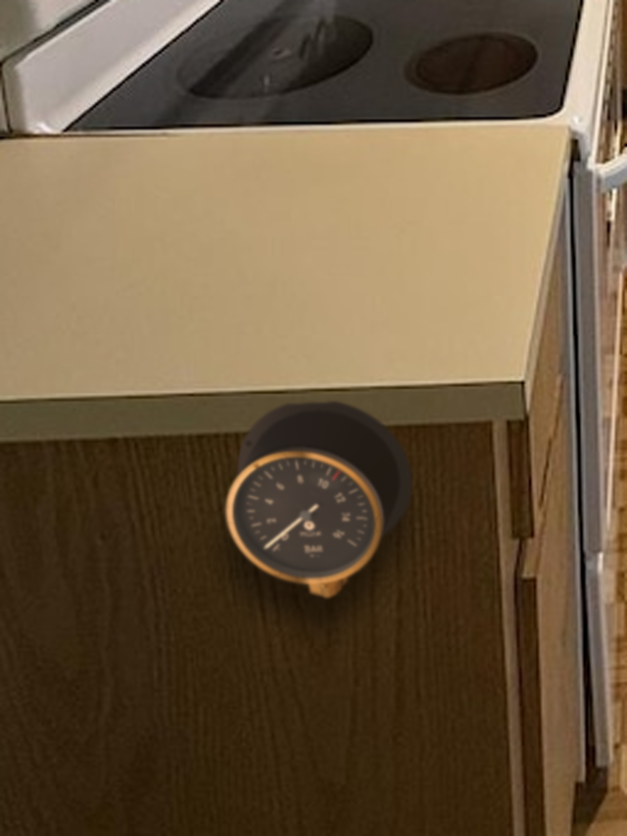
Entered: 0.5 bar
